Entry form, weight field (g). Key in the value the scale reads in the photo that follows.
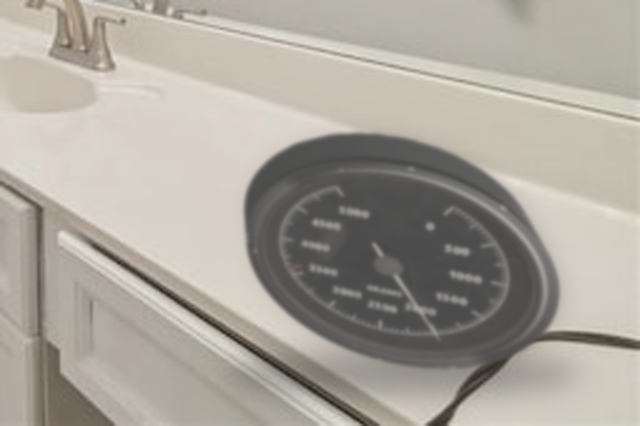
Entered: 2000 g
